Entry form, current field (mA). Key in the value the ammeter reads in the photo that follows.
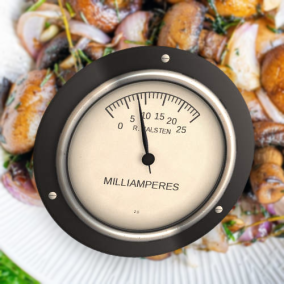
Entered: 8 mA
